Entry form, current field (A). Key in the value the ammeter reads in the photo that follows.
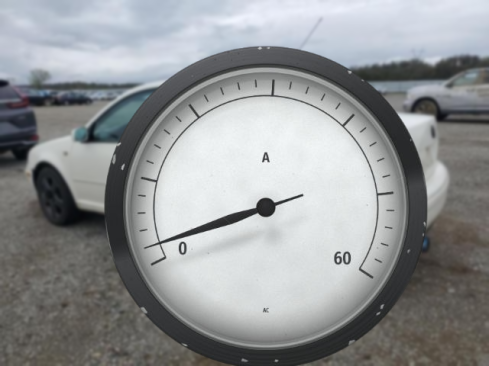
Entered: 2 A
